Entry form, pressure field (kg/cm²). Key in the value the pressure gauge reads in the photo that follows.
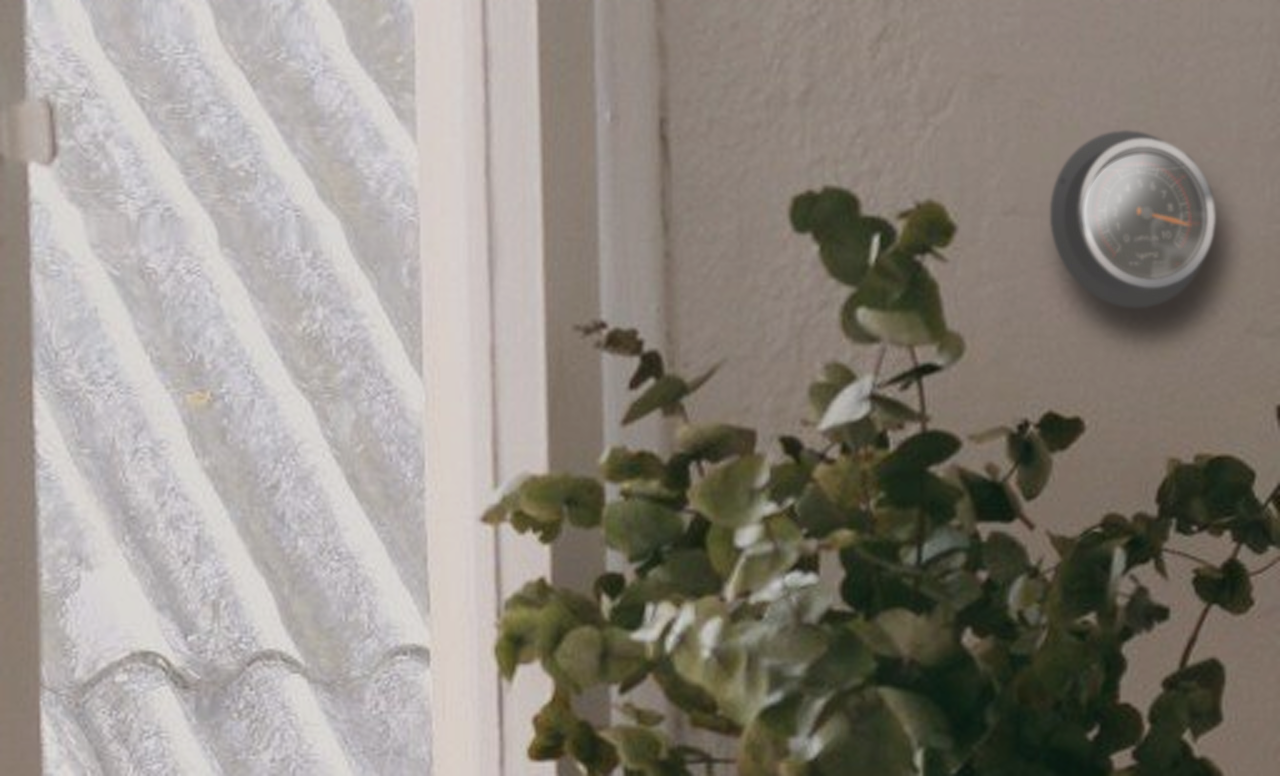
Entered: 9 kg/cm²
